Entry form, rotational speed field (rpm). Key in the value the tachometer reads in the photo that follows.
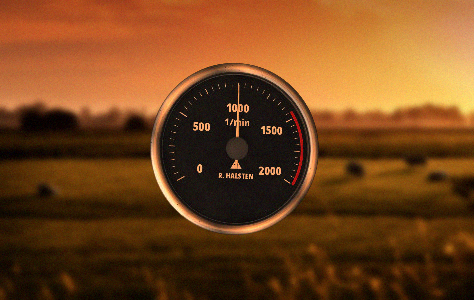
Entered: 1000 rpm
